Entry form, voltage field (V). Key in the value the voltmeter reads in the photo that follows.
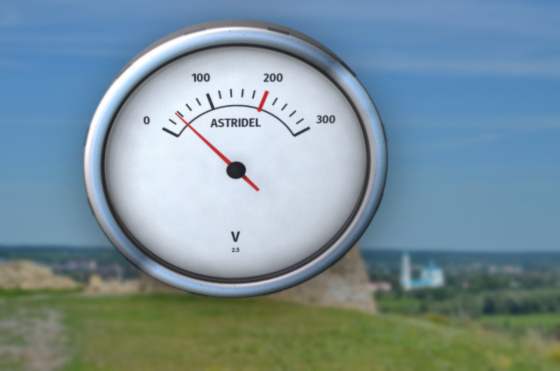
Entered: 40 V
